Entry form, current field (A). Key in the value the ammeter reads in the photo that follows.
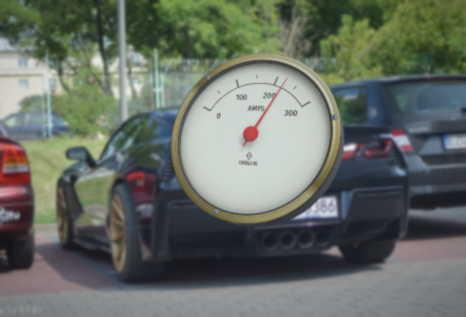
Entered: 225 A
